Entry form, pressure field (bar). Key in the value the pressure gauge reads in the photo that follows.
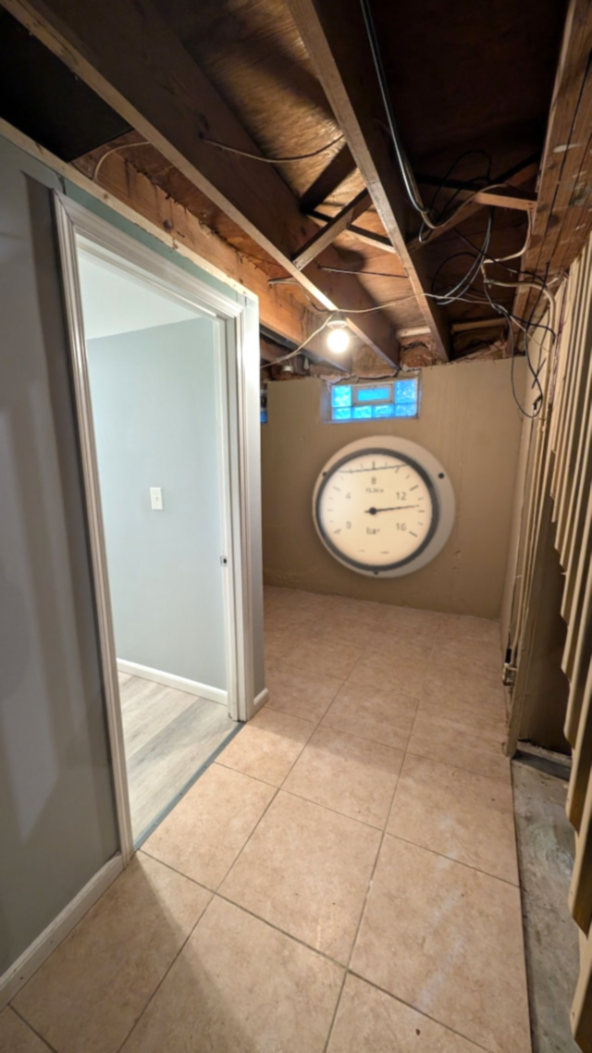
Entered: 13.5 bar
